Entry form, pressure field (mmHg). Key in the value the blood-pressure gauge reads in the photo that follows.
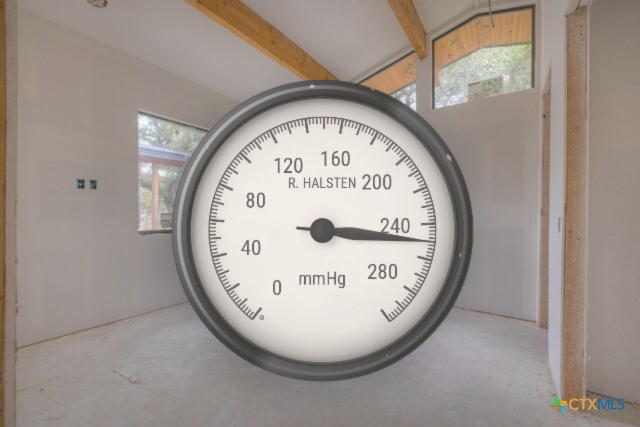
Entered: 250 mmHg
